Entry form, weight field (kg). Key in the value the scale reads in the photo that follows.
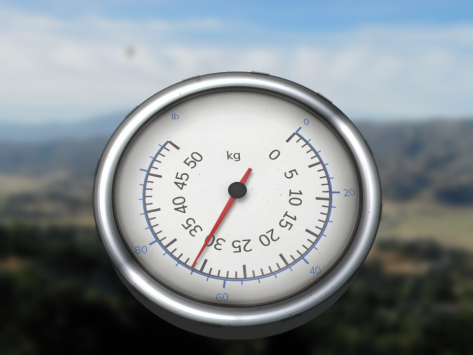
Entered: 31 kg
